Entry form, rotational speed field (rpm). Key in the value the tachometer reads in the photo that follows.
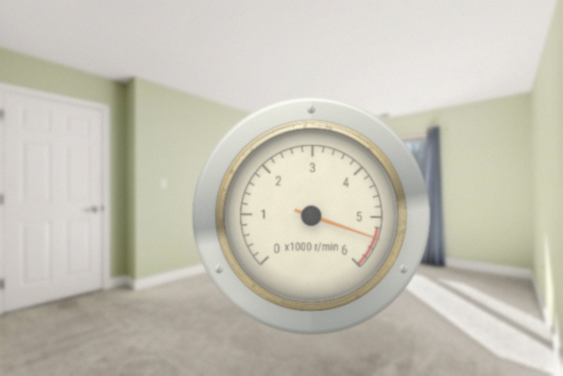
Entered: 5400 rpm
